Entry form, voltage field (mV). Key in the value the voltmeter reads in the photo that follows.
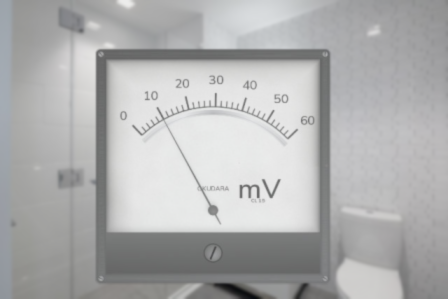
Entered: 10 mV
